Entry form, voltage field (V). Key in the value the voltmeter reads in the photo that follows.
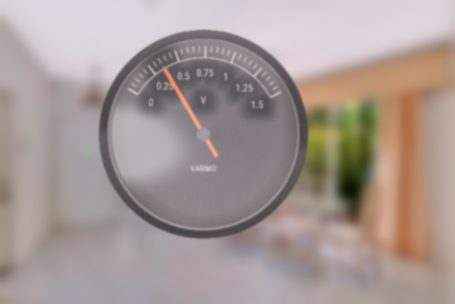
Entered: 0.35 V
